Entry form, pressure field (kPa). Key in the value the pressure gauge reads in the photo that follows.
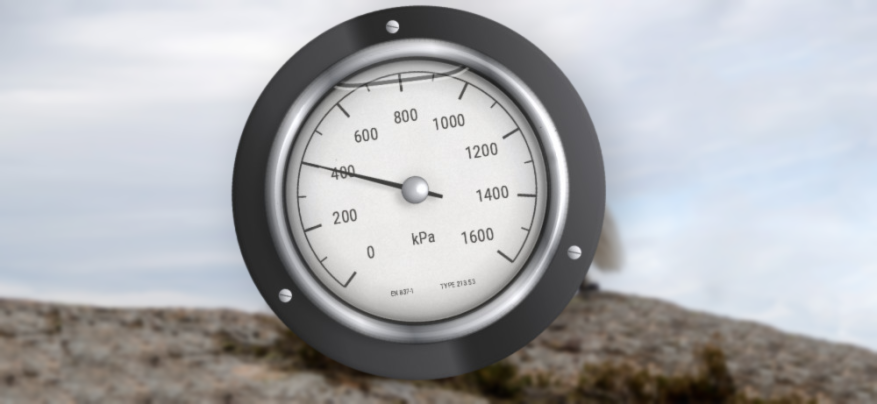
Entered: 400 kPa
